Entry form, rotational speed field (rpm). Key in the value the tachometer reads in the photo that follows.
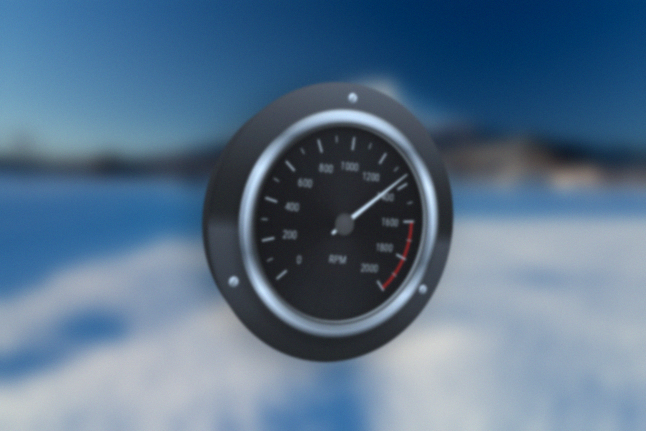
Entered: 1350 rpm
